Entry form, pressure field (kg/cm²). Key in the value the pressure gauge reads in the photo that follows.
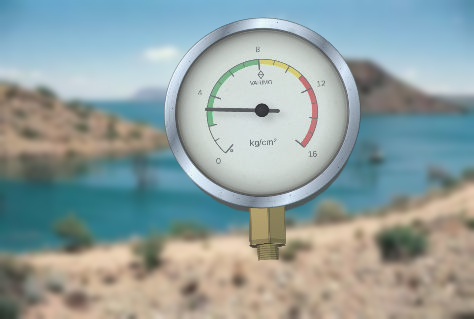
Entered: 3 kg/cm²
